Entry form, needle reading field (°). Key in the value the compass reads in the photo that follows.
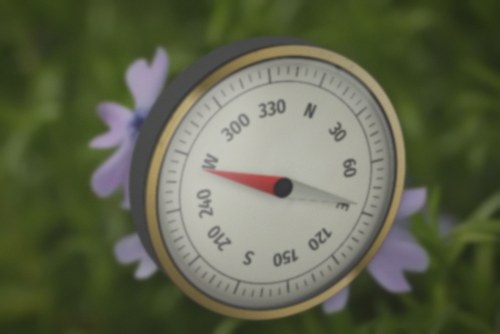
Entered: 265 °
